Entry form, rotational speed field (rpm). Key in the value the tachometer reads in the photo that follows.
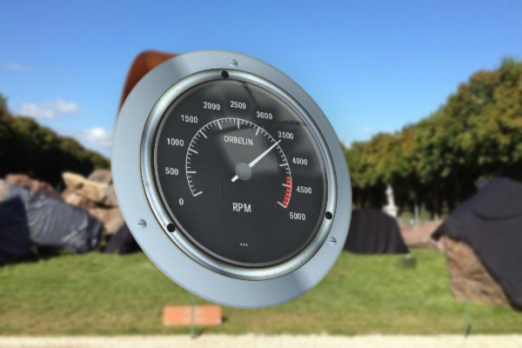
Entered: 3500 rpm
